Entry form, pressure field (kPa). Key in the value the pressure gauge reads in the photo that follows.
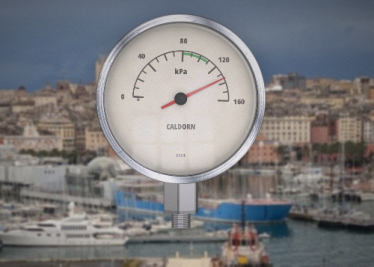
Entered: 135 kPa
